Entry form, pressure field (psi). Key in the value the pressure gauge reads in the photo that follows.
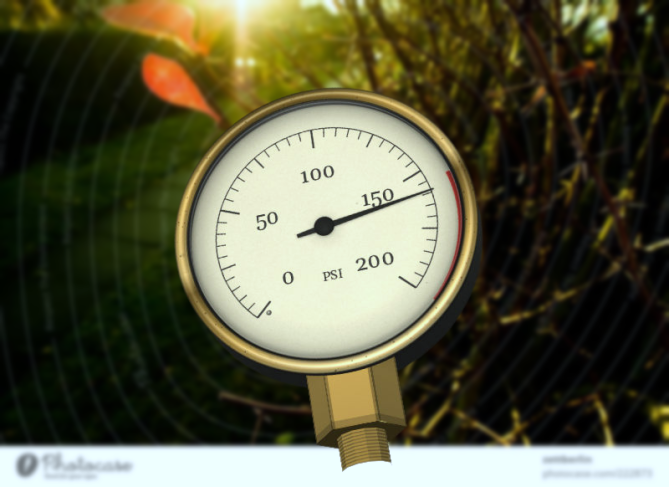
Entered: 160 psi
